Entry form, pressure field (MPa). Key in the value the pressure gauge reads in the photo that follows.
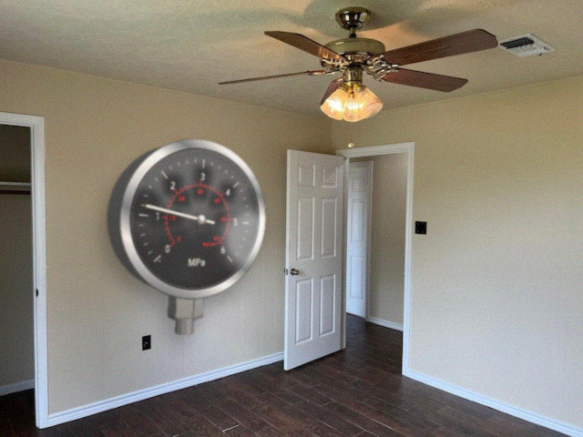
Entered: 1.2 MPa
